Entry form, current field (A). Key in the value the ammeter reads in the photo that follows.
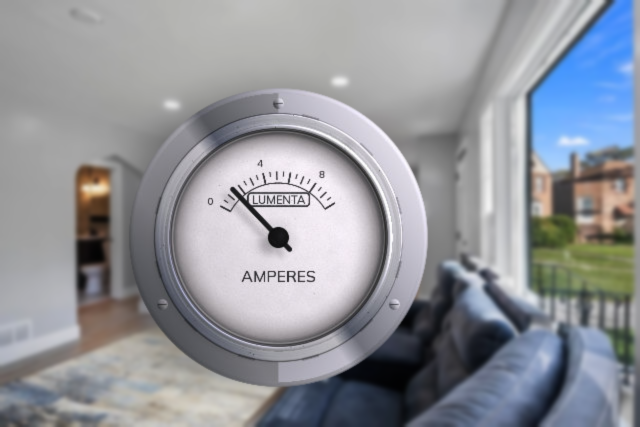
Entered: 1.5 A
